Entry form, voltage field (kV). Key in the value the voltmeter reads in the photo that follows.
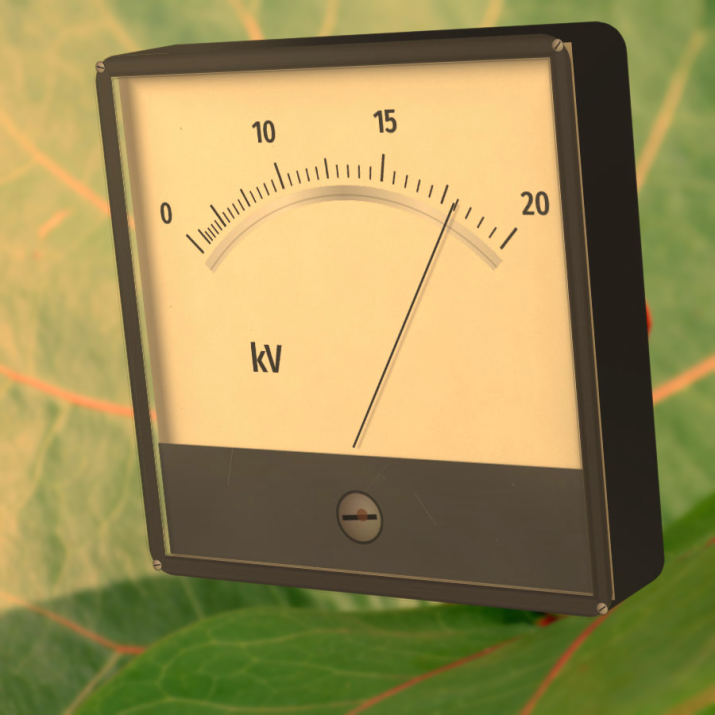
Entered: 18 kV
